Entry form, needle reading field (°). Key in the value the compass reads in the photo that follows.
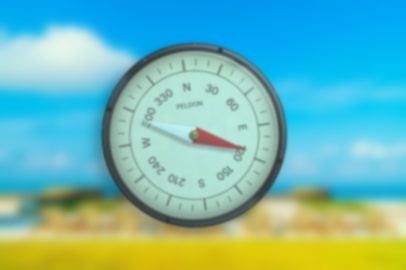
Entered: 115 °
